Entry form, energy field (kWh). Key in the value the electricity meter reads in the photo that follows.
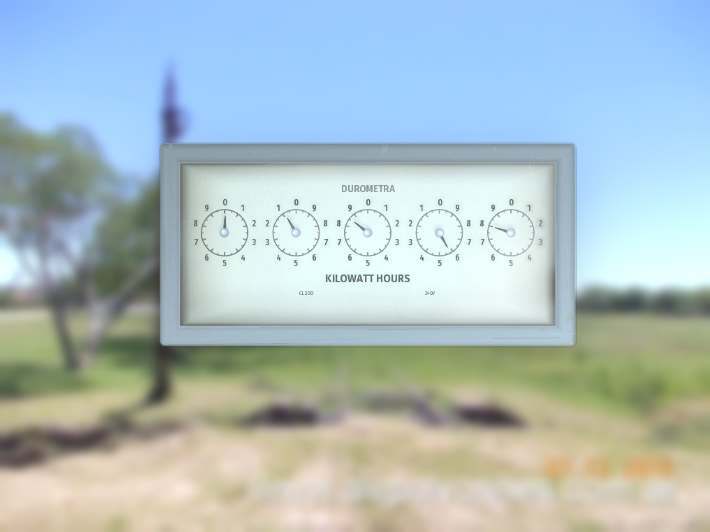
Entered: 858 kWh
